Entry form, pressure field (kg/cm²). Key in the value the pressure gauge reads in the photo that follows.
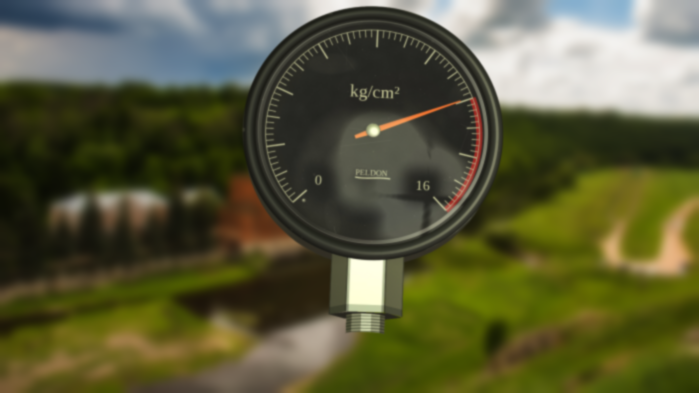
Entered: 12 kg/cm²
